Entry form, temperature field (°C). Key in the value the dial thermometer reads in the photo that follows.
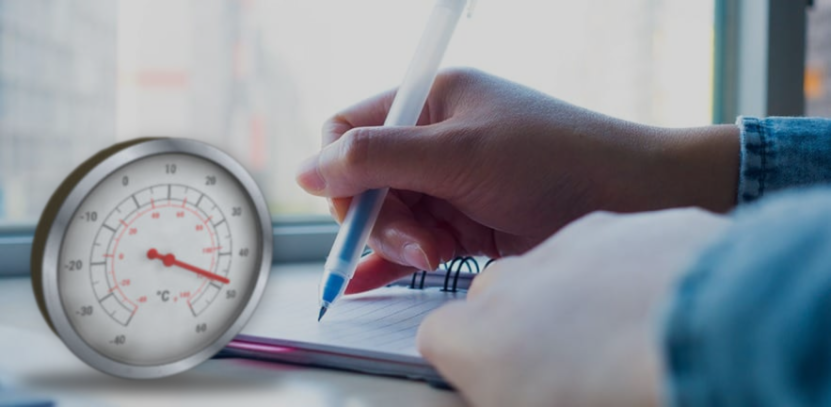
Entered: 47.5 °C
